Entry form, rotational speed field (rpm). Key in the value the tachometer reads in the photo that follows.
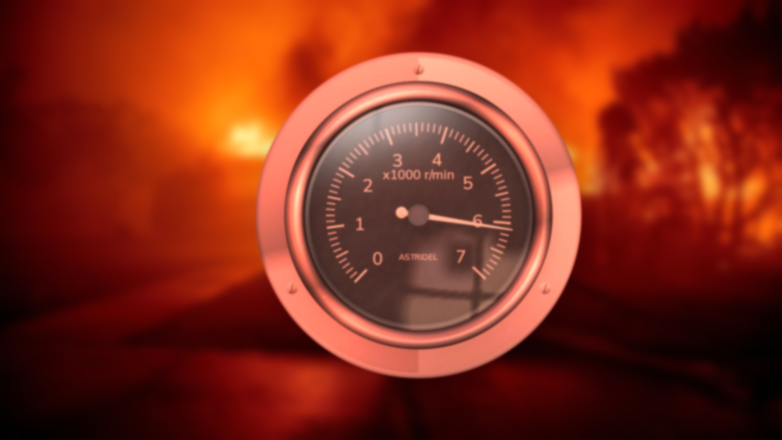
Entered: 6100 rpm
